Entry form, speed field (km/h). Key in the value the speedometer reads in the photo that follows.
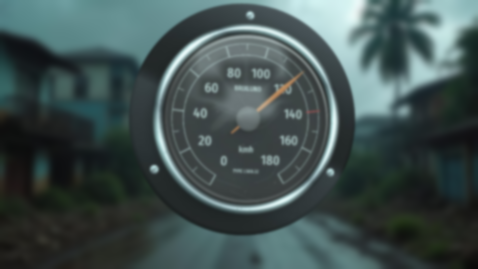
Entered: 120 km/h
